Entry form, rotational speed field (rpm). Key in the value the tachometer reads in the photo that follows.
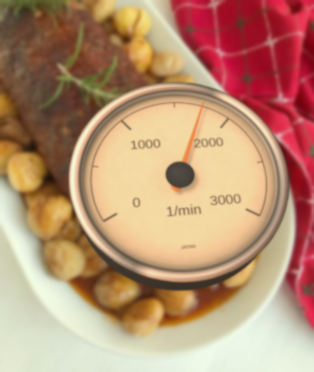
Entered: 1750 rpm
